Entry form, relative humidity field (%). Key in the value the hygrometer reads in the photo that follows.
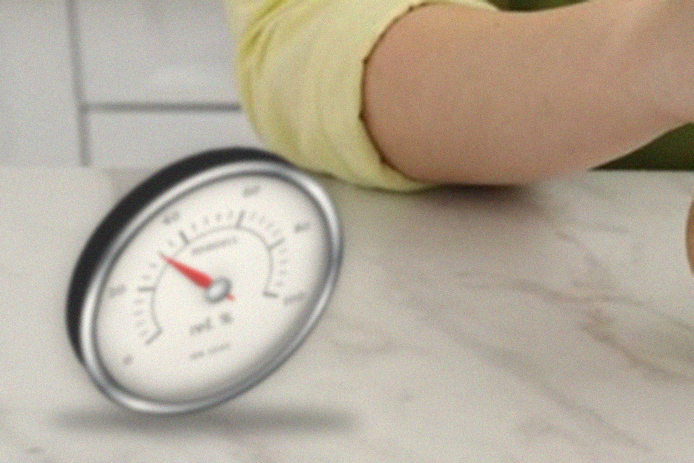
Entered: 32 %
